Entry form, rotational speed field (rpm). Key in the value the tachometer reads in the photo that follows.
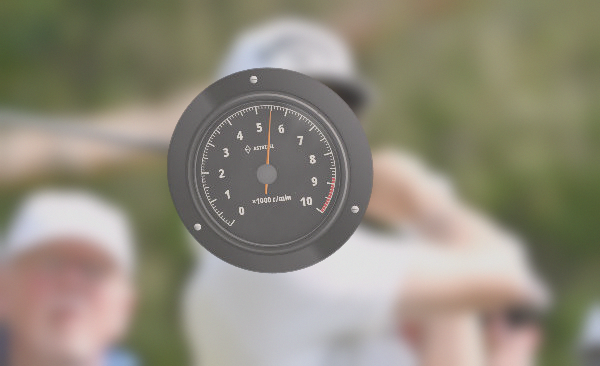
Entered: 5500 rpm
